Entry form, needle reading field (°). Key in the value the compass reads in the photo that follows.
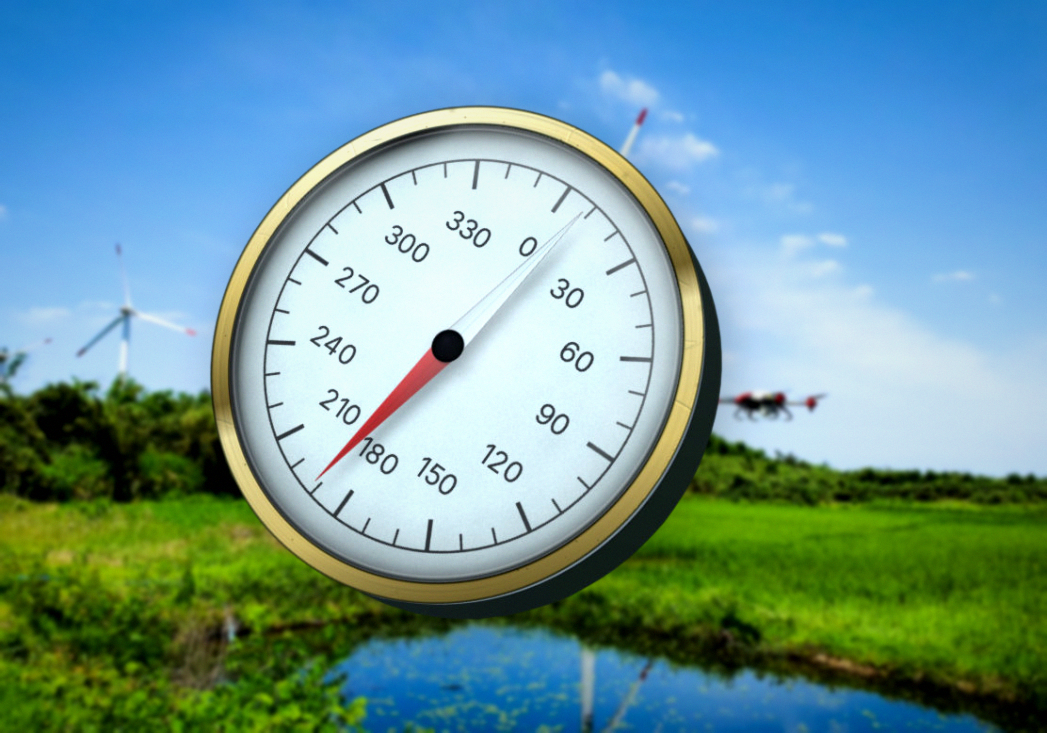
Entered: 190 °
